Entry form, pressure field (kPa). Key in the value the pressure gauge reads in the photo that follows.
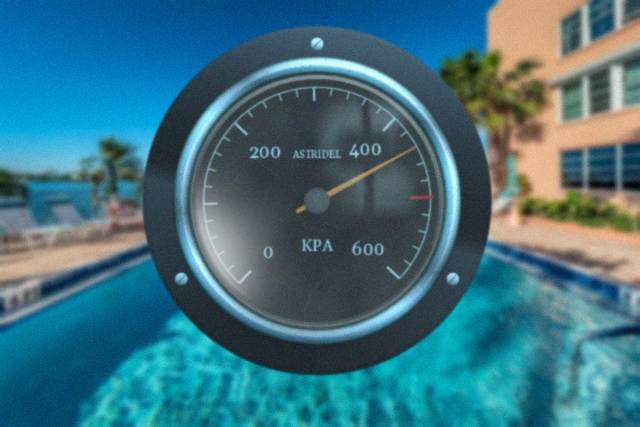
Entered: 440 kPa
